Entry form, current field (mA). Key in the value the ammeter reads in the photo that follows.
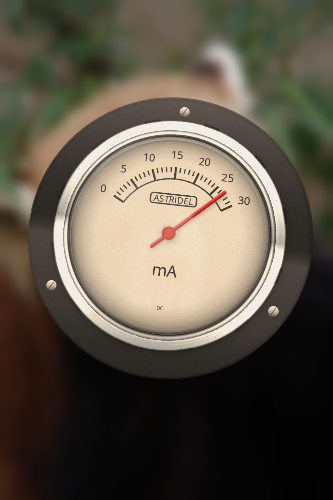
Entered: 27 mA
